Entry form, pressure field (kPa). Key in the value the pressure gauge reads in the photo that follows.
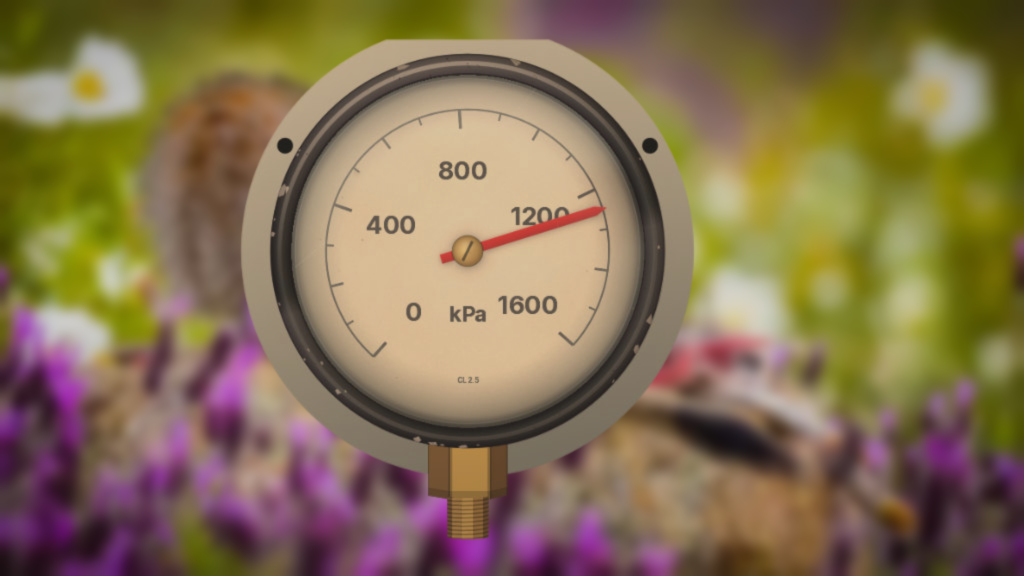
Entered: 1250 kPa
